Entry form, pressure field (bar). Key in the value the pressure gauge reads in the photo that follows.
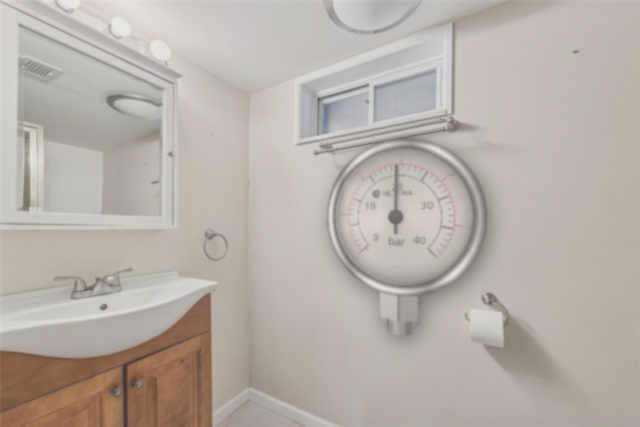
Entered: 20 bar
